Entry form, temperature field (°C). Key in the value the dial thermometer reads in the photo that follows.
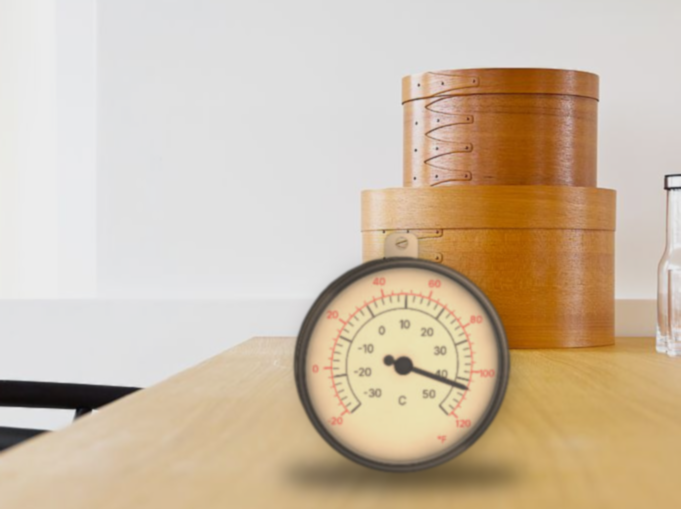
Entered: 42 °C
